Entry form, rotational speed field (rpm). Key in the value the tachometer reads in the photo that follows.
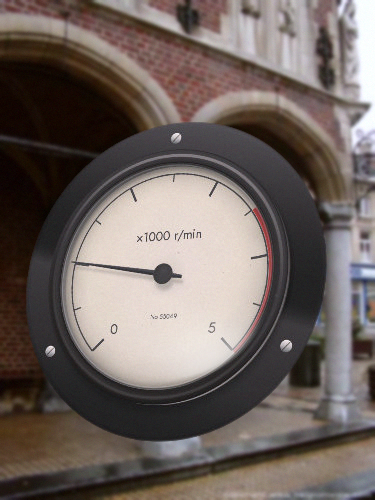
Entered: 1000 rpm
